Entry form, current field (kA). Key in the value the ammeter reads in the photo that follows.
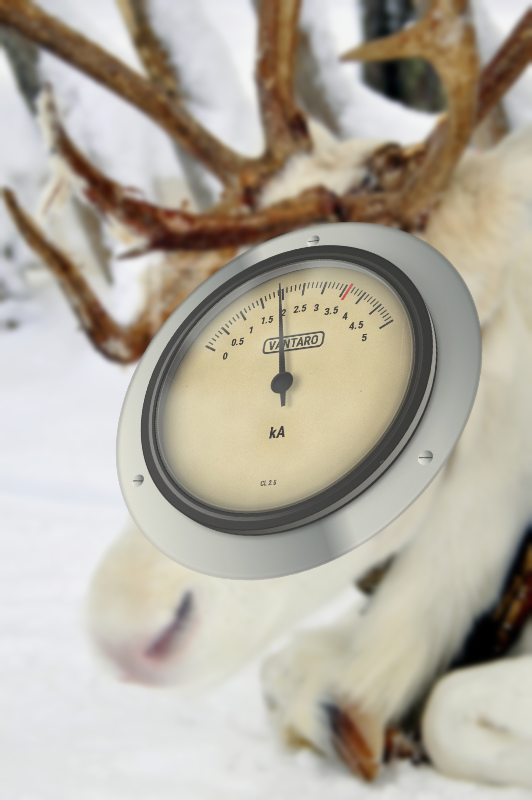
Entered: 2 kA
